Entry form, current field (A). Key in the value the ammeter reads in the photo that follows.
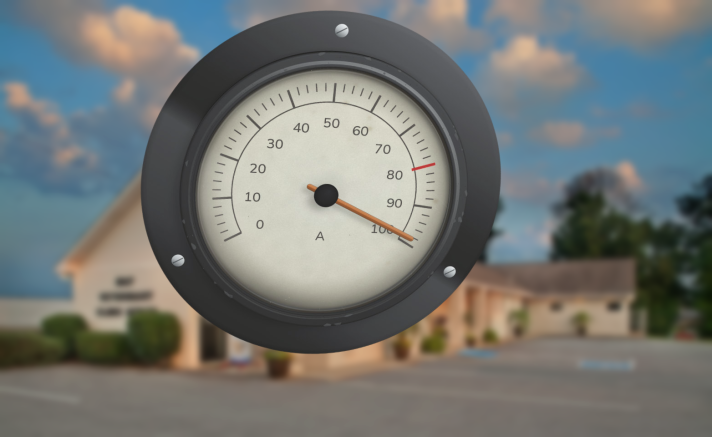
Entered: 98 A
